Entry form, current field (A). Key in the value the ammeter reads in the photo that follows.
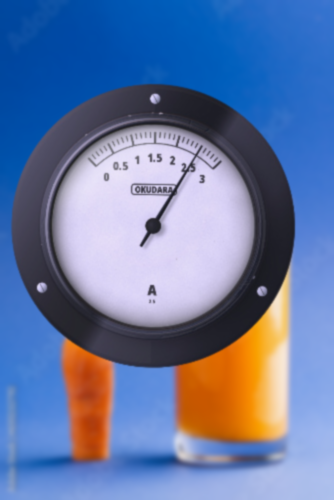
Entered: 2.5 A
